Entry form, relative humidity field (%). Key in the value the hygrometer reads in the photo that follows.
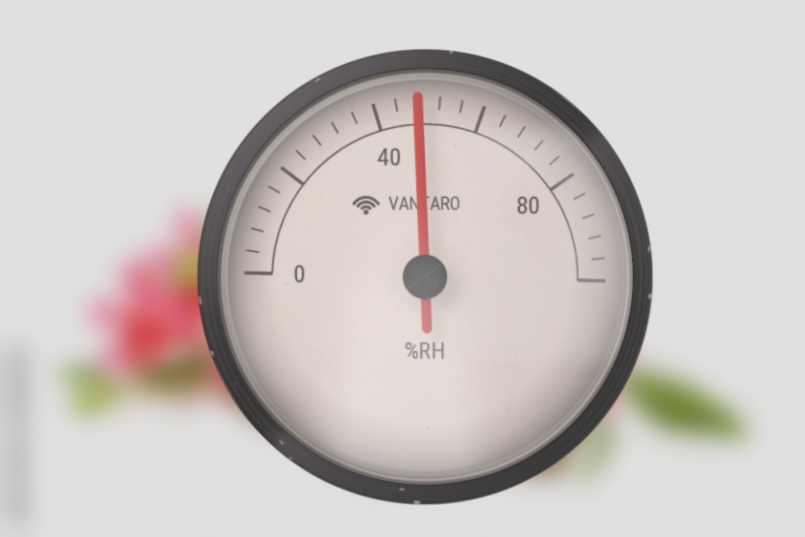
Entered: 48 %
